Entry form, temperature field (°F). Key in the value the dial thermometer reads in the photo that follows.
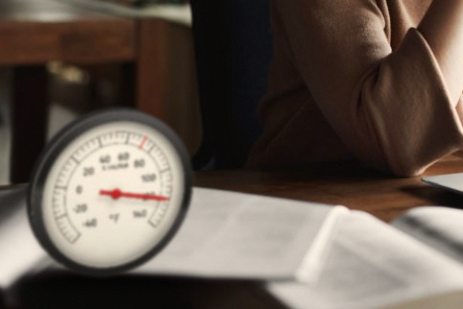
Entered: 120 °F
